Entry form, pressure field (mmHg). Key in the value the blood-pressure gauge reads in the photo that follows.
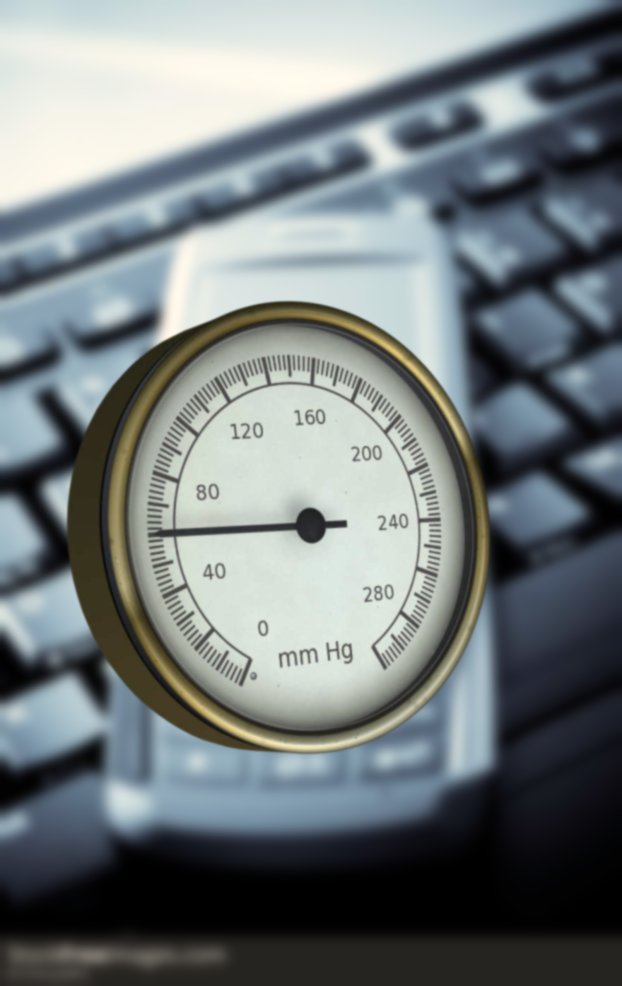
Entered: 60 mmHg
